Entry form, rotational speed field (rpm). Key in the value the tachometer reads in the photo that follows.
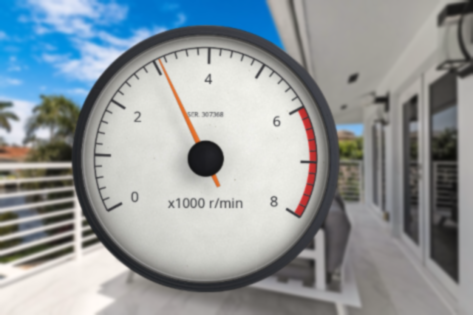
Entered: 3100 rpm
